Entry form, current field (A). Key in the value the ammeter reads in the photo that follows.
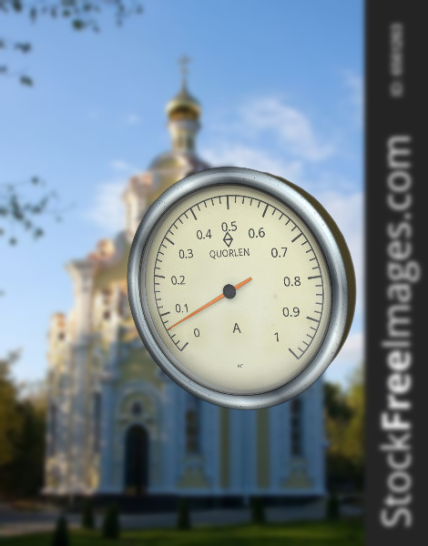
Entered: 0.06 A
